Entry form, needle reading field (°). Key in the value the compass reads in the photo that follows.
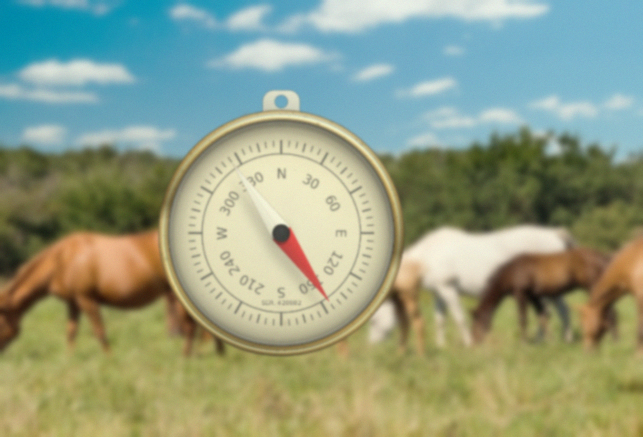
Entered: 145 °
